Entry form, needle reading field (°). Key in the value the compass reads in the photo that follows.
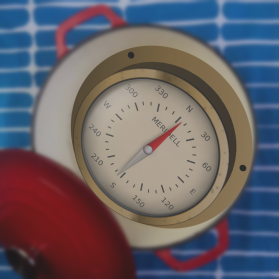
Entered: 5 °
